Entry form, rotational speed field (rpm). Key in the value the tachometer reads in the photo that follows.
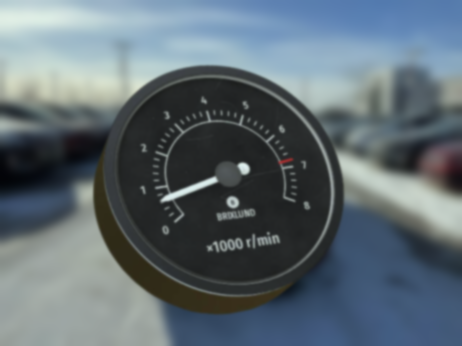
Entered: 600 rpm
